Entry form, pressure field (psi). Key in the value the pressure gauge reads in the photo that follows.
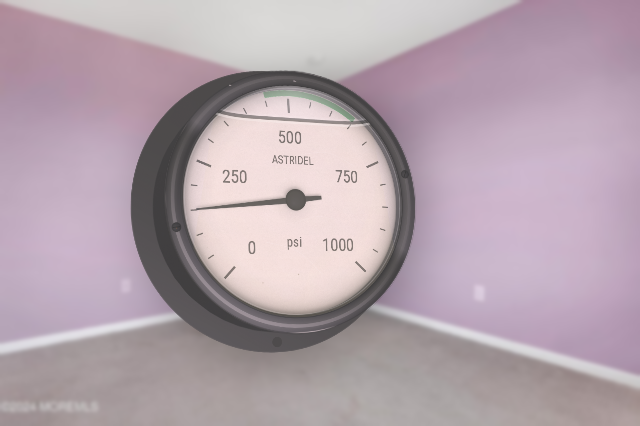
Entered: 150 psi
